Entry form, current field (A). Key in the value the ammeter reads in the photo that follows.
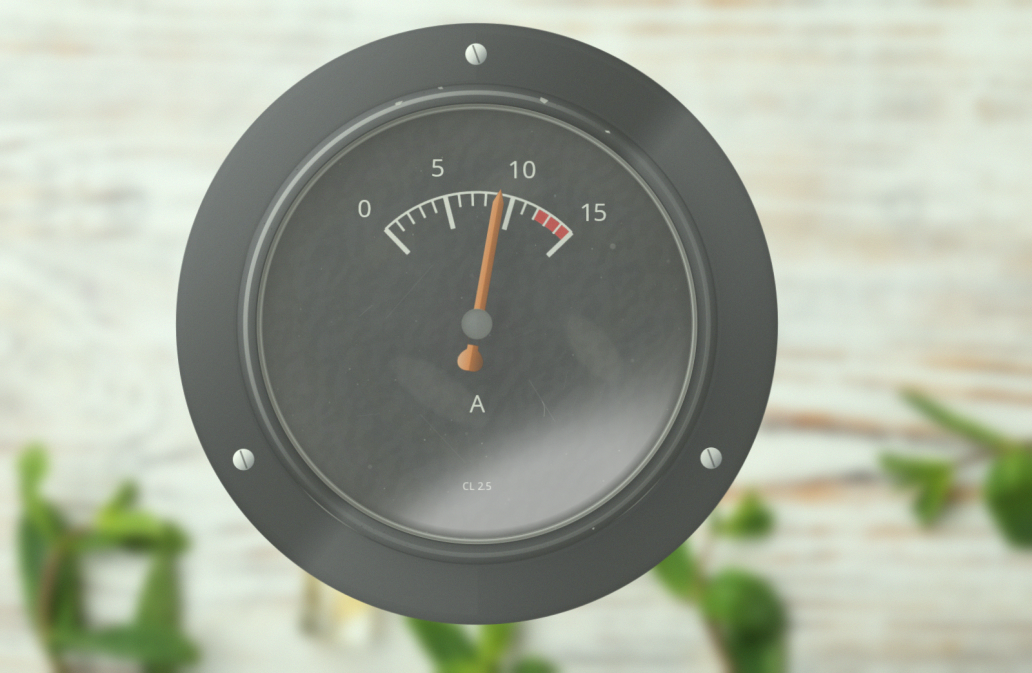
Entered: 9 A
